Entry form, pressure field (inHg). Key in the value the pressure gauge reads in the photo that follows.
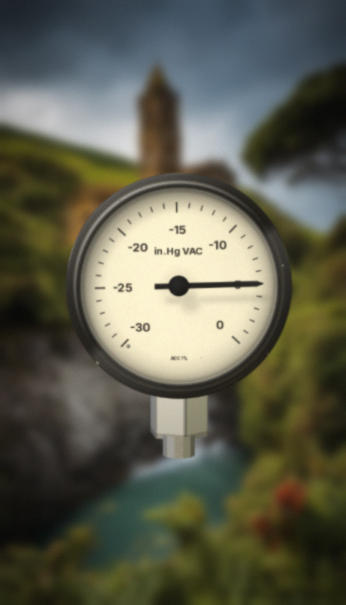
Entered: -5 inHg
